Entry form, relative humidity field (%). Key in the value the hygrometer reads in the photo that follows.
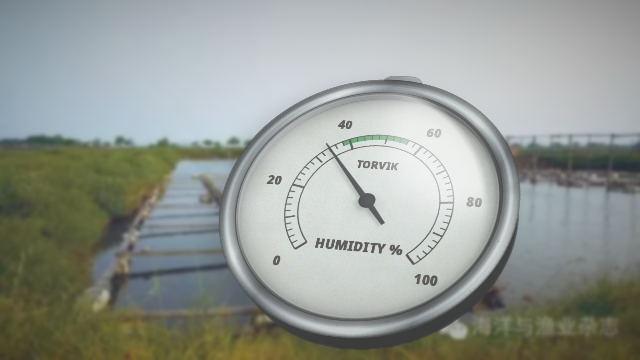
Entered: 34 %
